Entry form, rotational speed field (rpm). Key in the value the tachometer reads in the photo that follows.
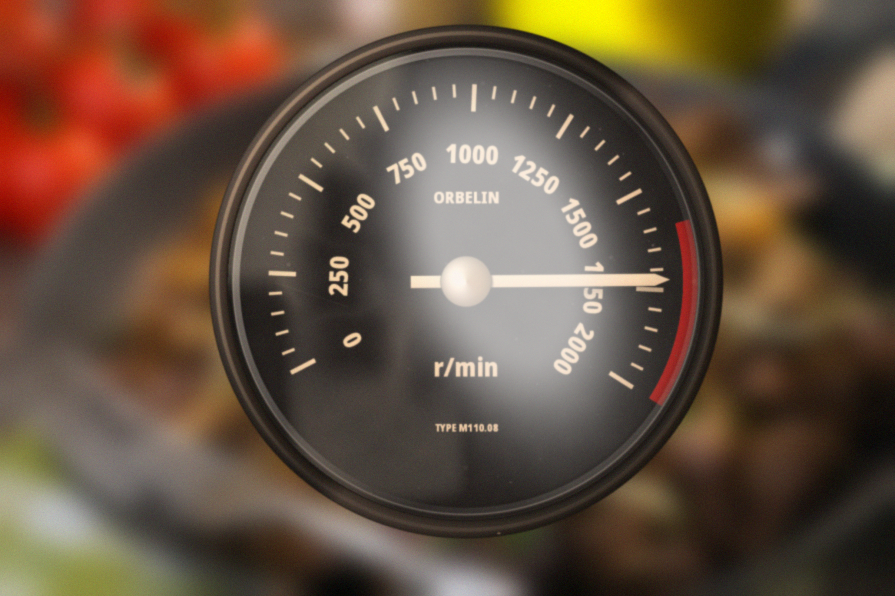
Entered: 1725 rpm
